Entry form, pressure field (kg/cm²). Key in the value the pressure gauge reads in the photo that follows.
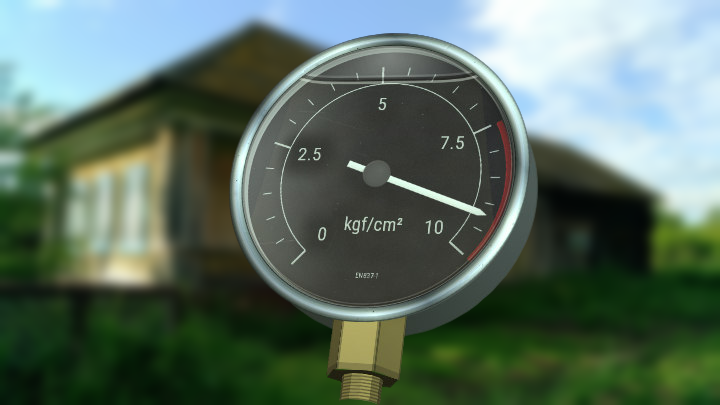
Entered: 9.25 kg/cm²
